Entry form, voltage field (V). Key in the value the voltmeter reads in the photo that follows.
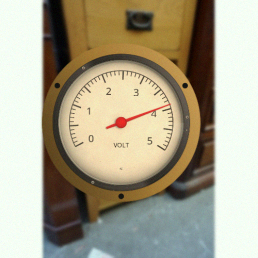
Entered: 3.9 V
